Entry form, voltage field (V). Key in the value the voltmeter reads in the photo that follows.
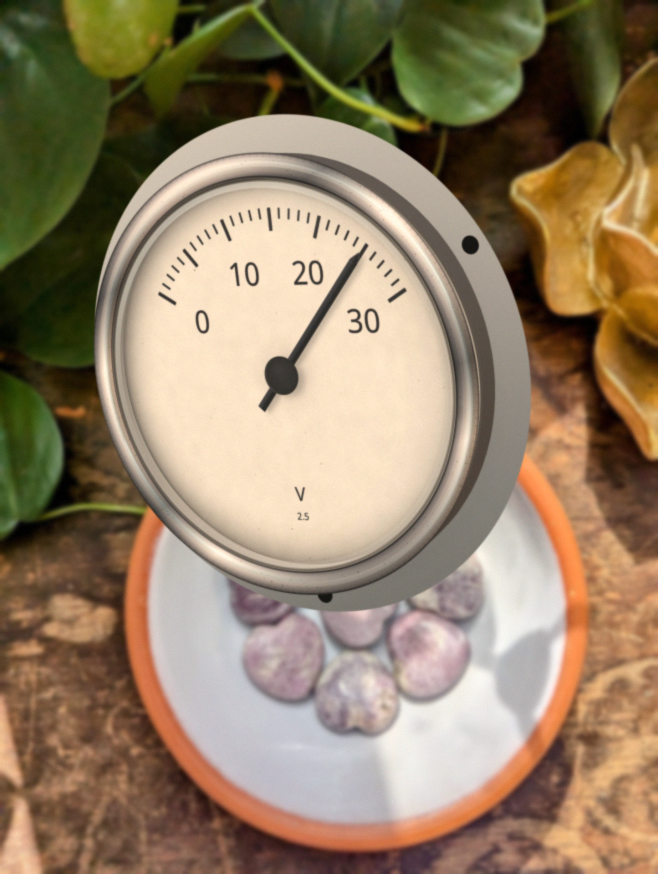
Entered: 25 V
